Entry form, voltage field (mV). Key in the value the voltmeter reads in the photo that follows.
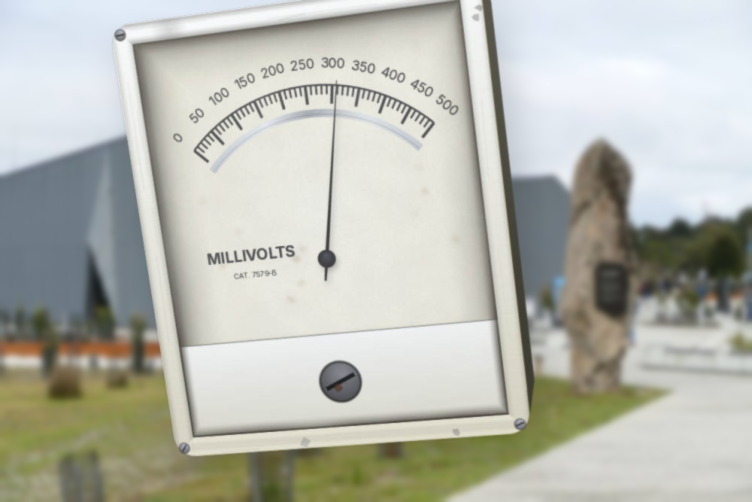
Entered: 310 mV
